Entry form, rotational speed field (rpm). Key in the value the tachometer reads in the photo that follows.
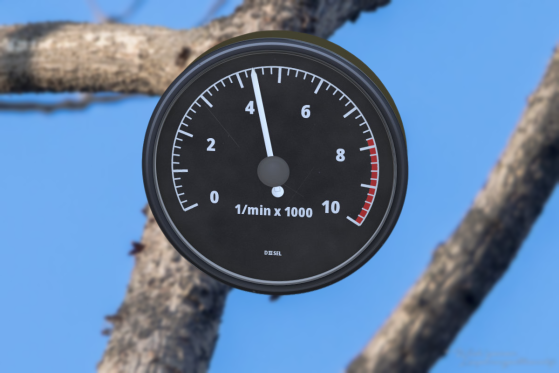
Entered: 4400 rpm
